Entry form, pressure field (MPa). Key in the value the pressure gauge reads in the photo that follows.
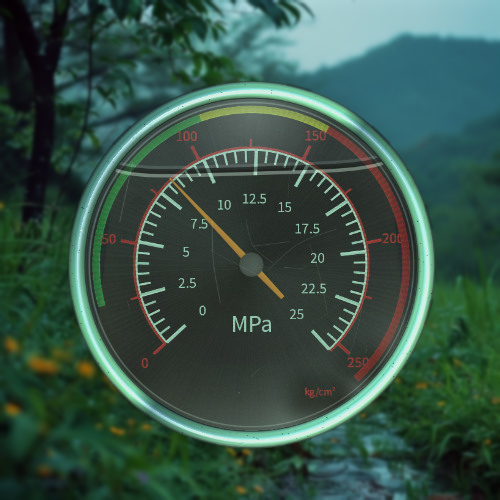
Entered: 8.25 MPa
